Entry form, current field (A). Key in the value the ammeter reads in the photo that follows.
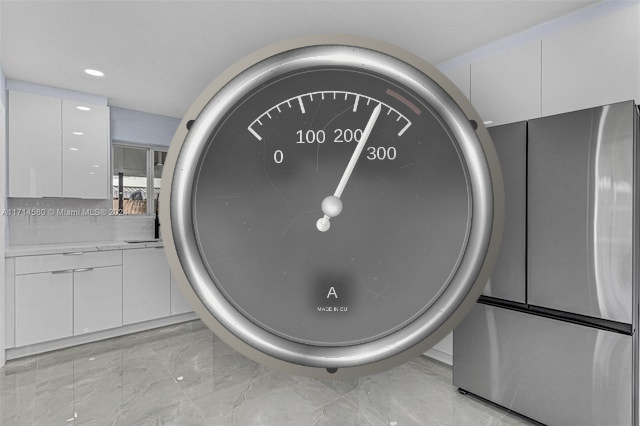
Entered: 240 A
